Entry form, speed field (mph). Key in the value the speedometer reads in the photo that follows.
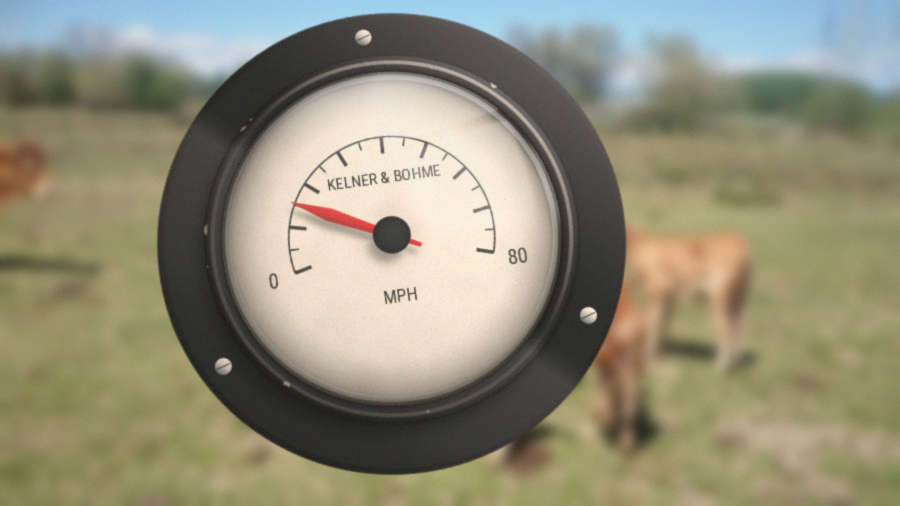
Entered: 15 mph
